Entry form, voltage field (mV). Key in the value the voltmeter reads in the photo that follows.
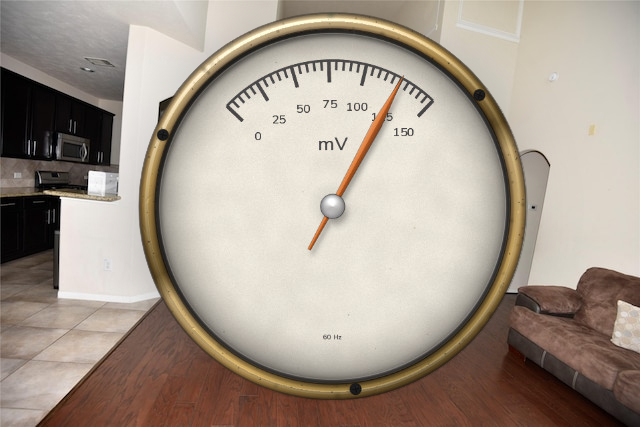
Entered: 125 mV
